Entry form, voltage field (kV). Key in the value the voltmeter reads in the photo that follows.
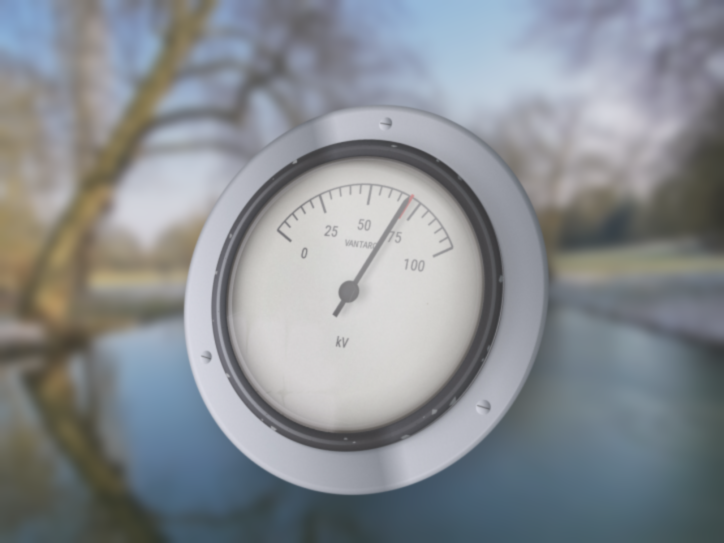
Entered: 70 kV
